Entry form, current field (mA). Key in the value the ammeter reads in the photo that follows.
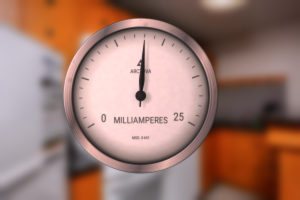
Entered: 13 mA
